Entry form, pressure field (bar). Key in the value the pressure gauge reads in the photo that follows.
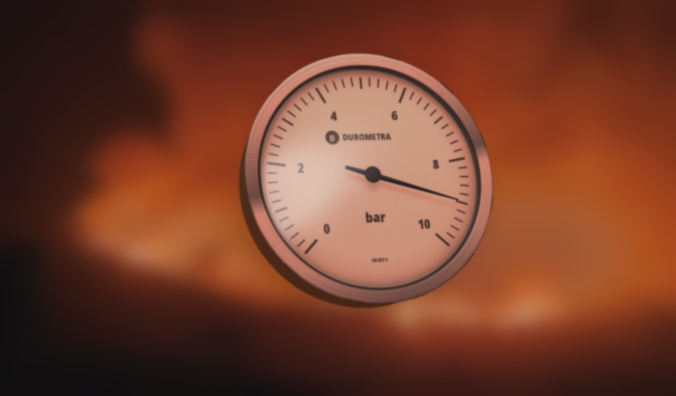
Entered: 9 bar
